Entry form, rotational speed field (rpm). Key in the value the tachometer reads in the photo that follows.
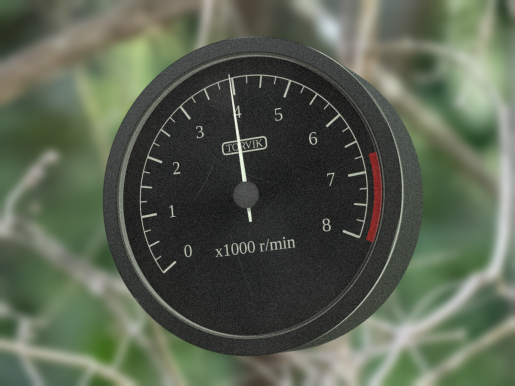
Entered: 4000 rpm
